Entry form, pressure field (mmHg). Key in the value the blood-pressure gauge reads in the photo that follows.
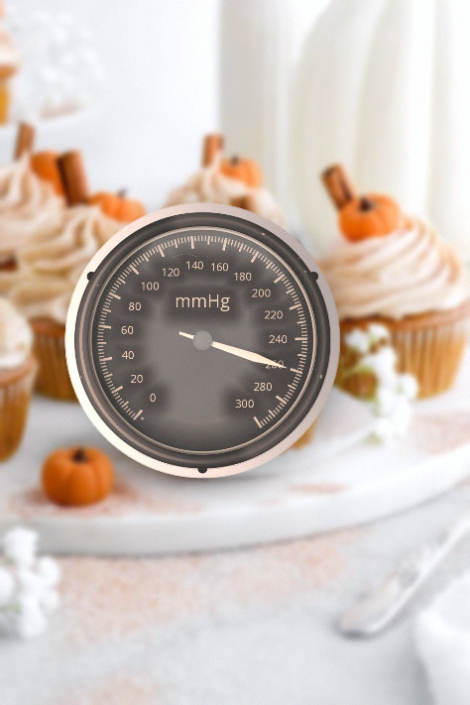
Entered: 260 mmHg
